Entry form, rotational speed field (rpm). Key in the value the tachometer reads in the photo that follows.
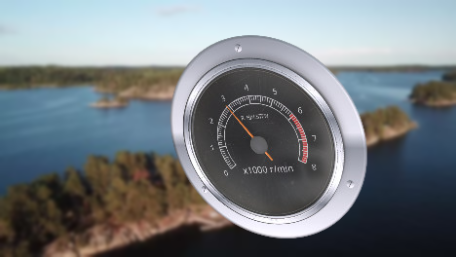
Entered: 3000 rpm
